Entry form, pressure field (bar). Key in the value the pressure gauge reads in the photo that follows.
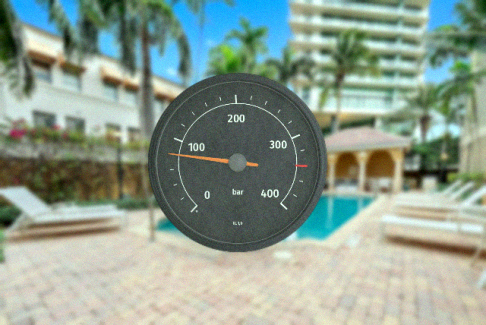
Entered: 80 bar
